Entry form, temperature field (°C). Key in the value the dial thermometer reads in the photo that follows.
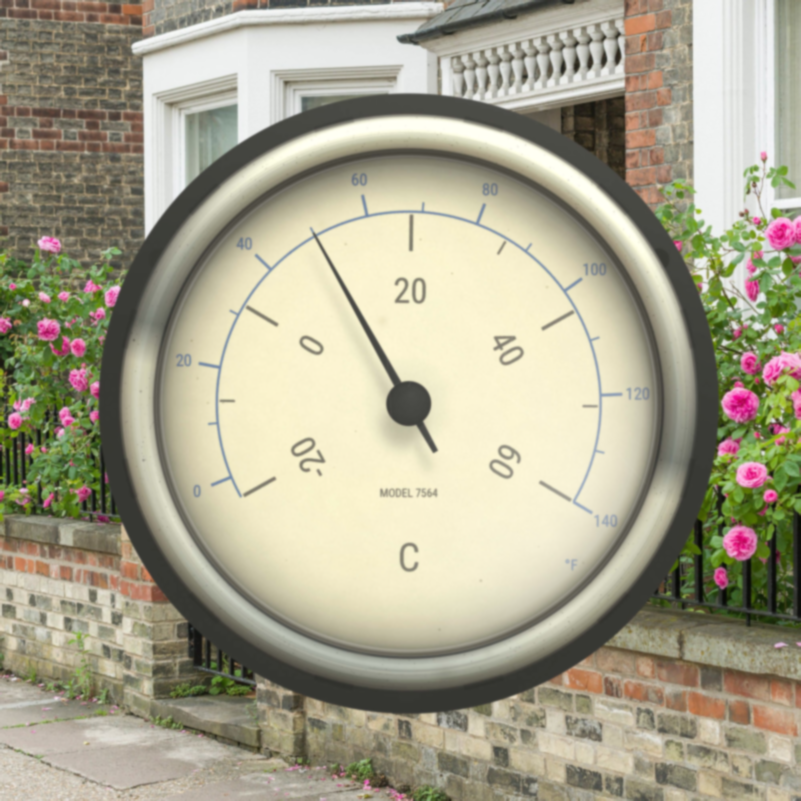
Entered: 10 °C
